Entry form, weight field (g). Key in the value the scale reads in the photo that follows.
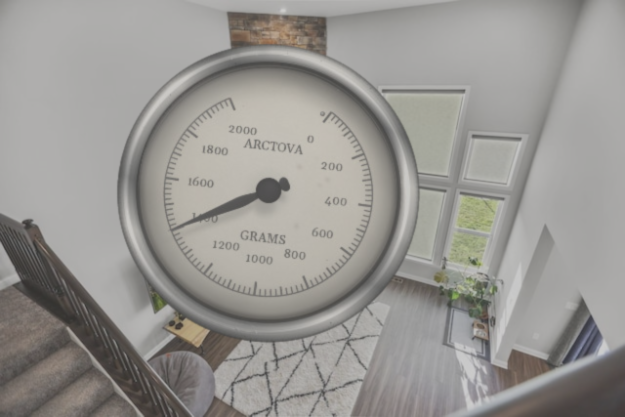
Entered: 1400 g
